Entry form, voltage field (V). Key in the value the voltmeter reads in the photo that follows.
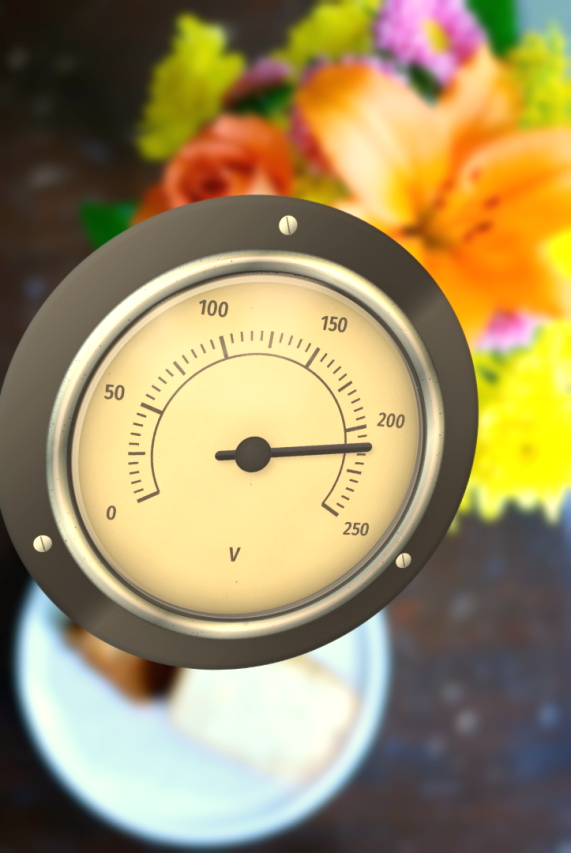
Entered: 210 V
